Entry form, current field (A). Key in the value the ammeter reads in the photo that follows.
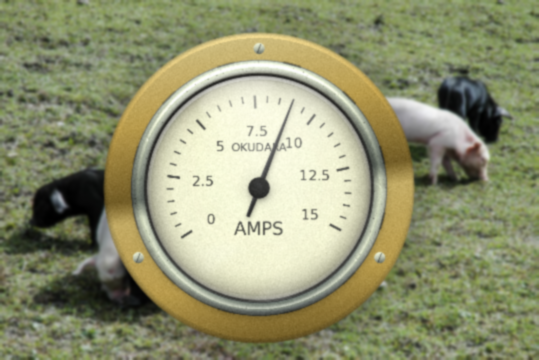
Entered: 9 A
